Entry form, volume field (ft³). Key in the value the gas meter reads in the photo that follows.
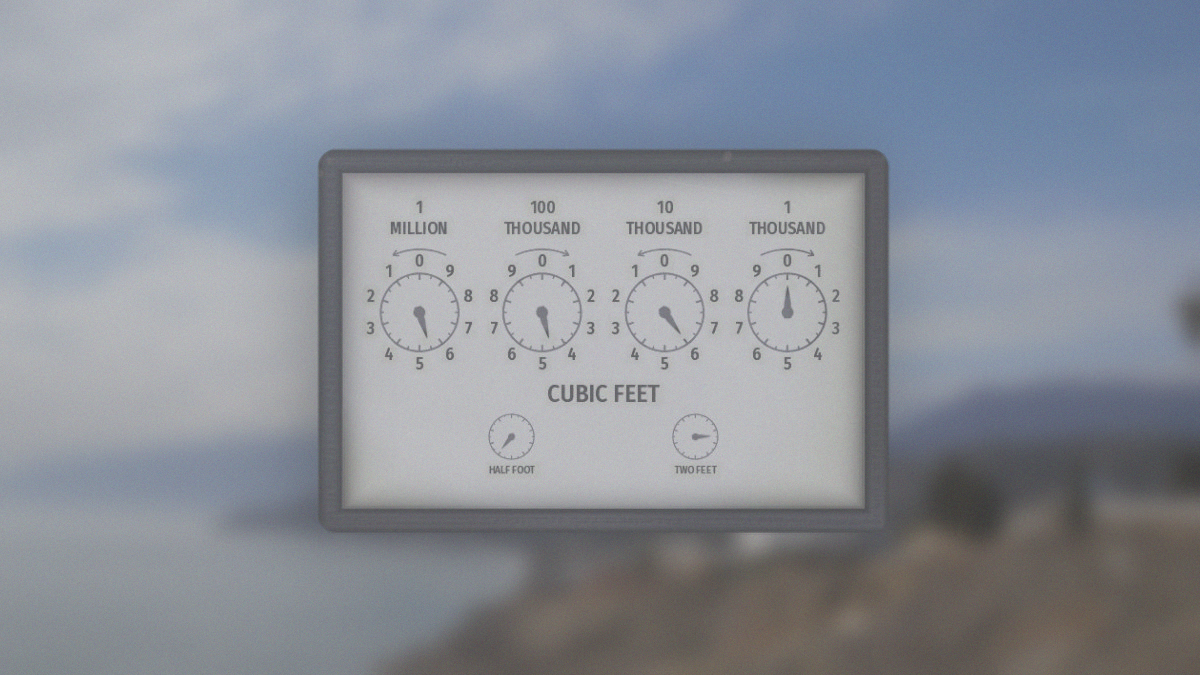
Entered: 546000 ft³
